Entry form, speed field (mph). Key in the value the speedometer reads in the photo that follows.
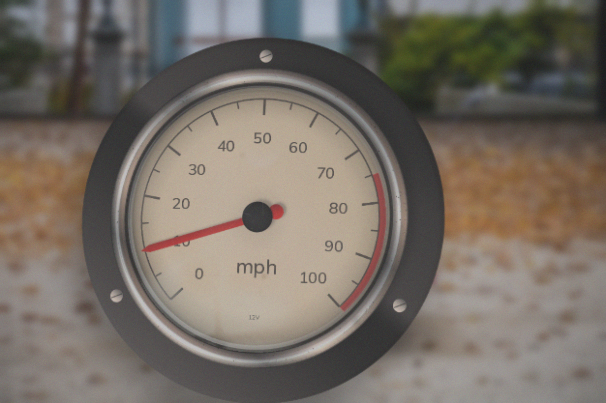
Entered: 10 mph
